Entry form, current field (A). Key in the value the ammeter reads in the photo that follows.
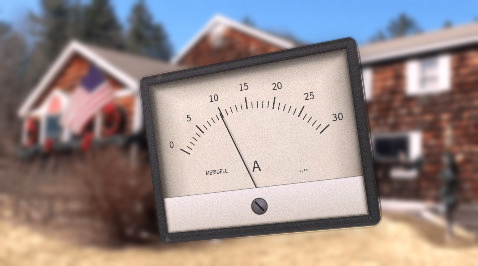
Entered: 10 A
